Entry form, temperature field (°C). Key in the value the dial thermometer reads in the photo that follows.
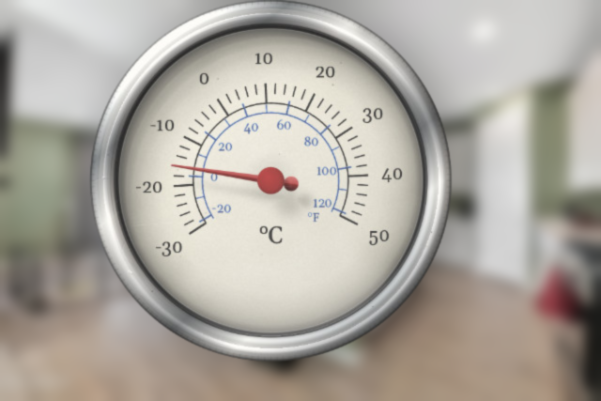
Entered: -16 °C
